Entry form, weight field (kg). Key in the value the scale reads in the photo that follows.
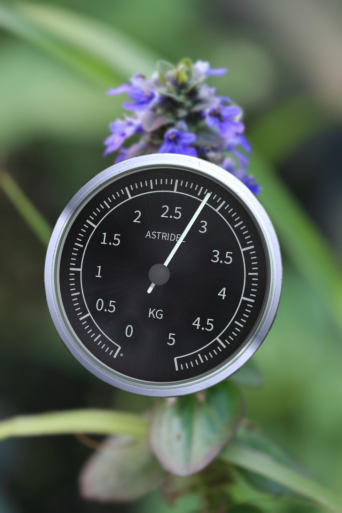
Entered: 2.85 kg
